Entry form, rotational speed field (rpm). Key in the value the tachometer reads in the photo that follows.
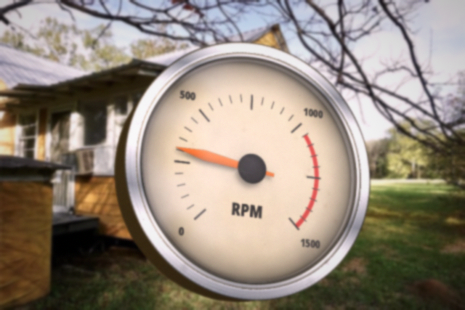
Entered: 300 rpm
